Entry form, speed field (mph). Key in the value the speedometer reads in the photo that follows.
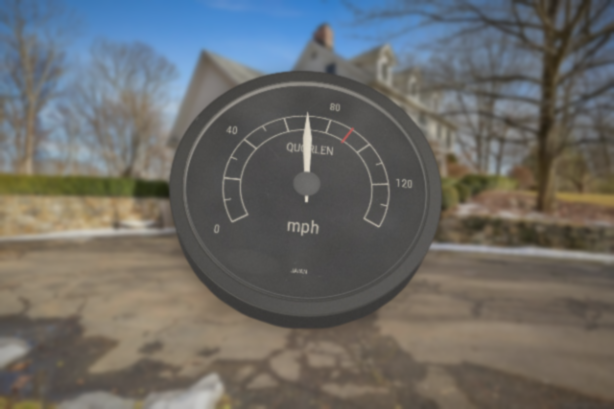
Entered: 70 mph
